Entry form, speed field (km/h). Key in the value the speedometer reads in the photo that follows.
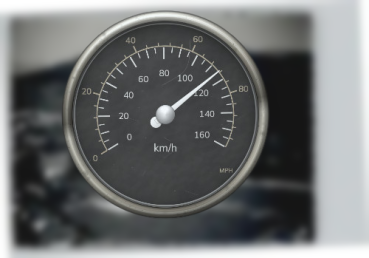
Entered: 115 km/h
